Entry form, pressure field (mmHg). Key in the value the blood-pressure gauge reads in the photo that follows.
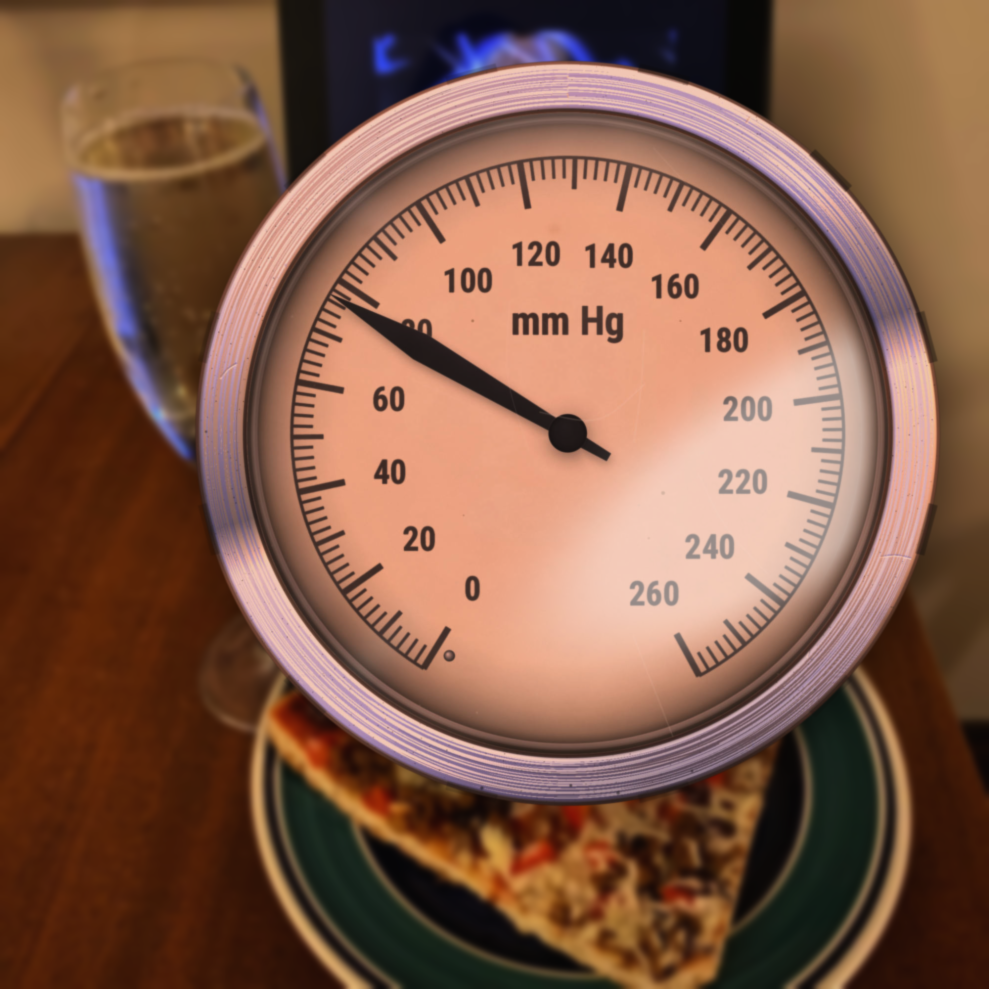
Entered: 77 mmHg
